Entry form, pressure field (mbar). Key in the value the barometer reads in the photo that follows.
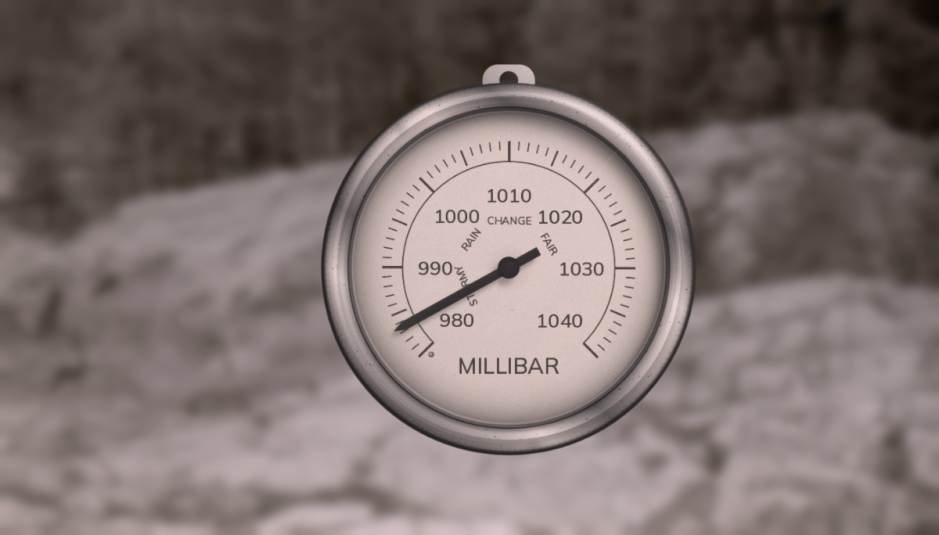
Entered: 983.5 mbar
